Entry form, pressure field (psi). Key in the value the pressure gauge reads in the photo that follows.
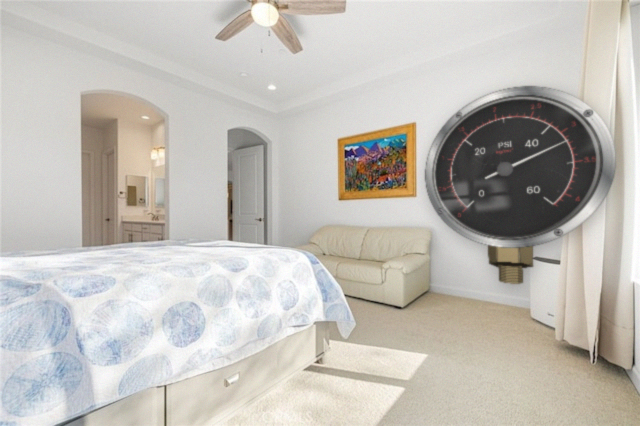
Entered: 45 psi
